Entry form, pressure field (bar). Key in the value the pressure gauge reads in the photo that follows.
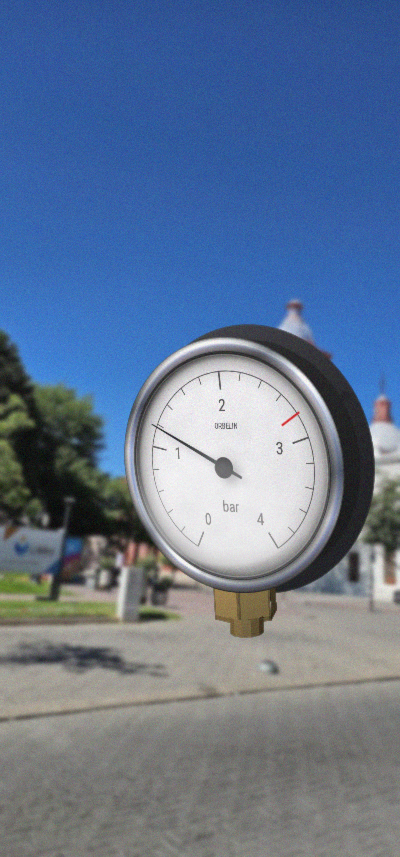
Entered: 1.2 bar
